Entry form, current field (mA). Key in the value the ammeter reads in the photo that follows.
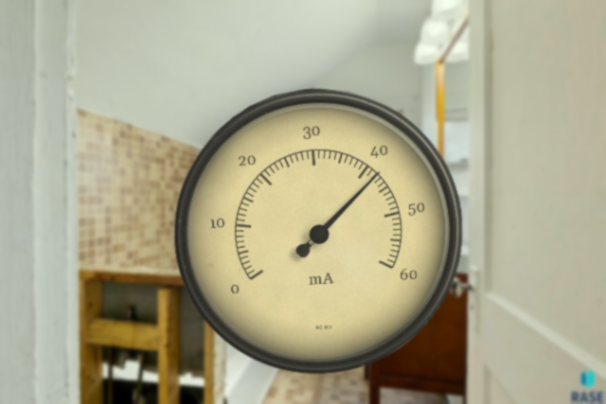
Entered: 42 mA
